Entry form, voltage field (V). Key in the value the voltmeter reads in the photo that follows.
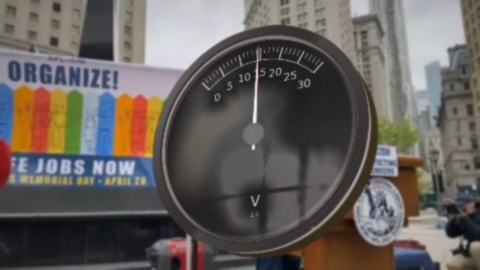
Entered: 15 V
